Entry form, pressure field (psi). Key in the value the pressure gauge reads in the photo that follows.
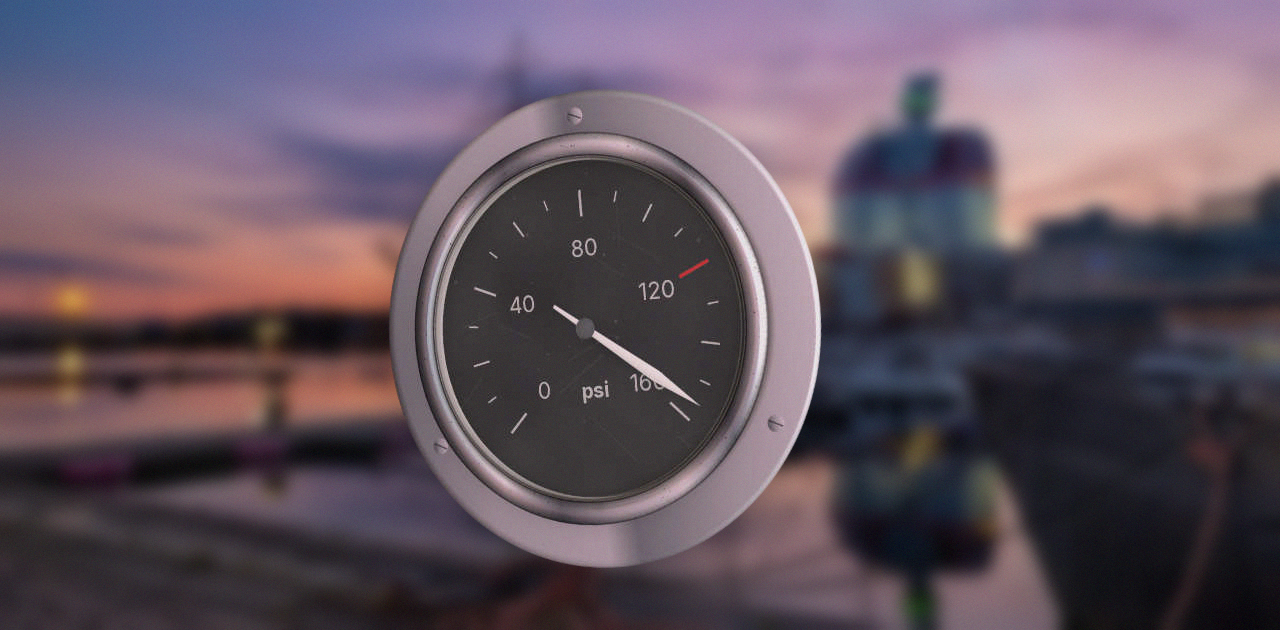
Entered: 155 psi
